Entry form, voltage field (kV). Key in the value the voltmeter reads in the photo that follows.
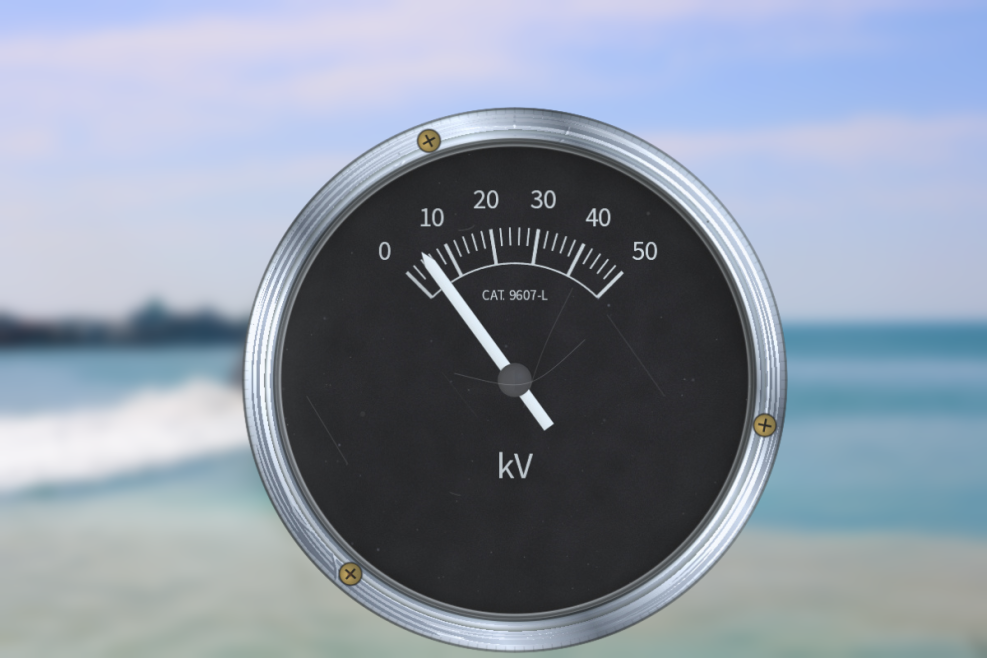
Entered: 5 kV
